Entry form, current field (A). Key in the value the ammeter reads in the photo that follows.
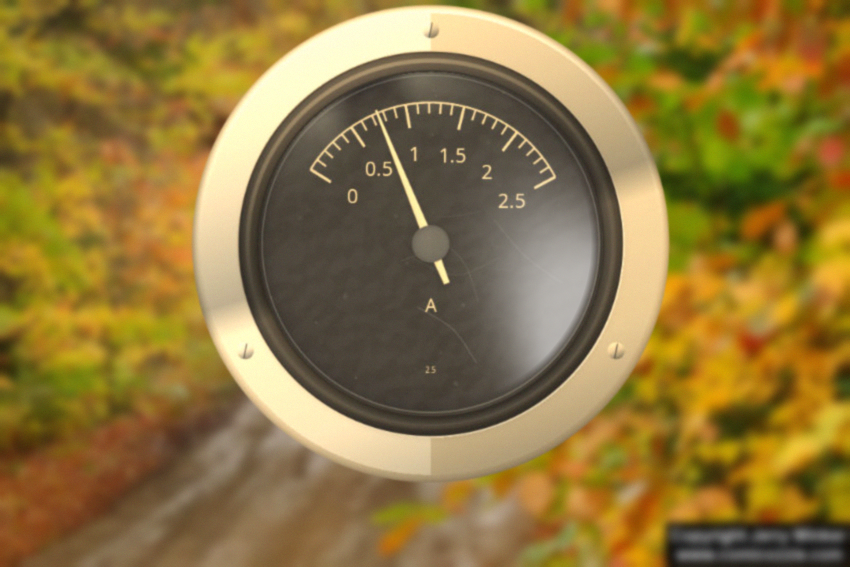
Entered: 0.75 A
